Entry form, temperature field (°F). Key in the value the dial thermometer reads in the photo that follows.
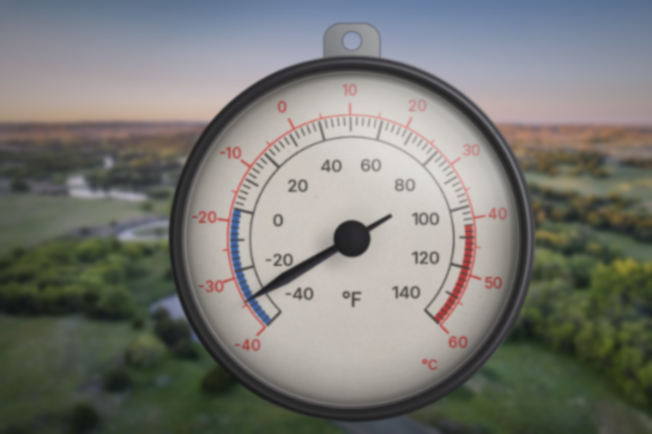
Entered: -30 °F
